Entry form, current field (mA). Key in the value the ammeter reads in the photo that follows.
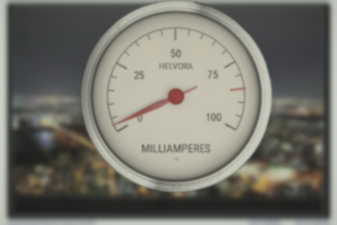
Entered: 2.5 mA
